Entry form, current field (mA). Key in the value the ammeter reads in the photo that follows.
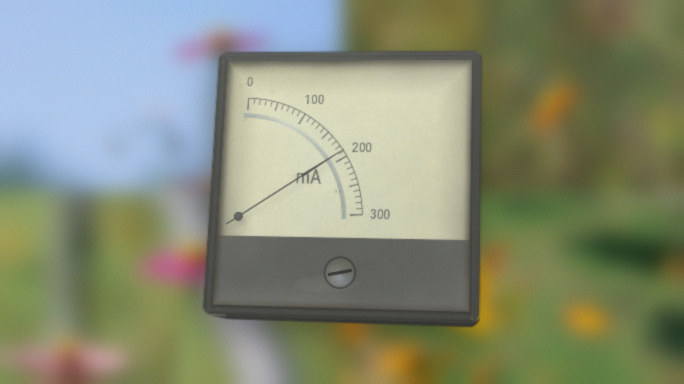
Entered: 190 mA
